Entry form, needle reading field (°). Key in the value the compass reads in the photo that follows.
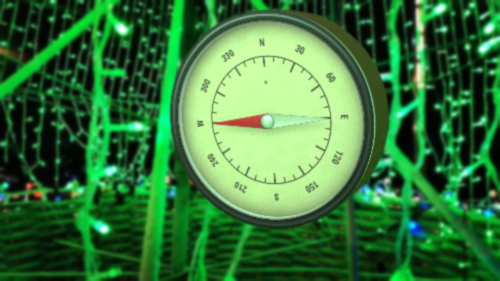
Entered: 270 °
